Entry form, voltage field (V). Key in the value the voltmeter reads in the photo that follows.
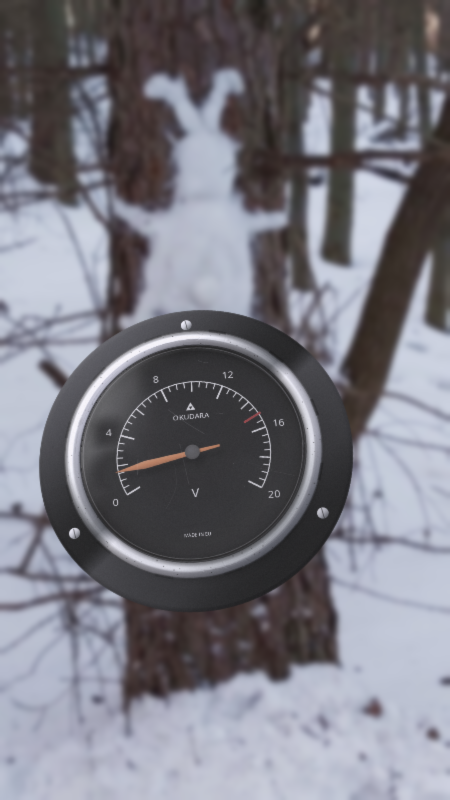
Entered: 1.5 V
